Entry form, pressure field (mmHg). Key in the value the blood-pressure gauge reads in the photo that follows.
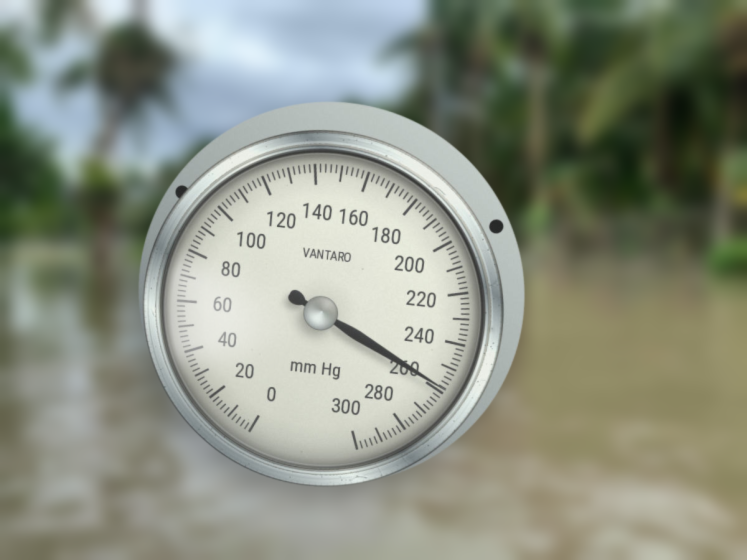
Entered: 258 mmHg
